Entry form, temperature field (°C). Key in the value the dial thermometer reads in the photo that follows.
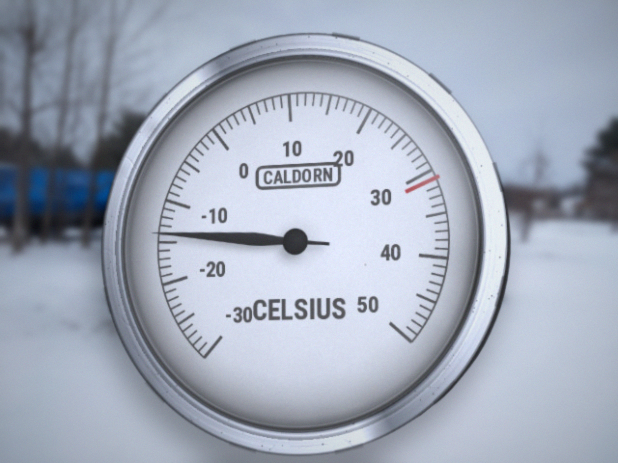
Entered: -14 °C
